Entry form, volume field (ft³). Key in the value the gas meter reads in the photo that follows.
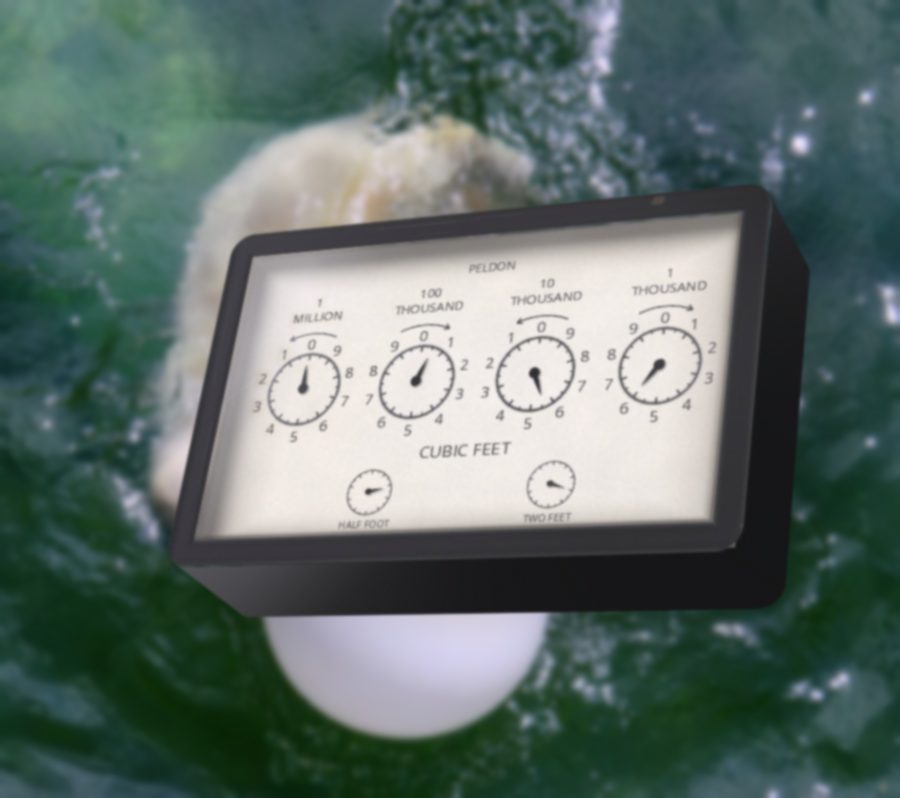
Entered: 5600 ft³
